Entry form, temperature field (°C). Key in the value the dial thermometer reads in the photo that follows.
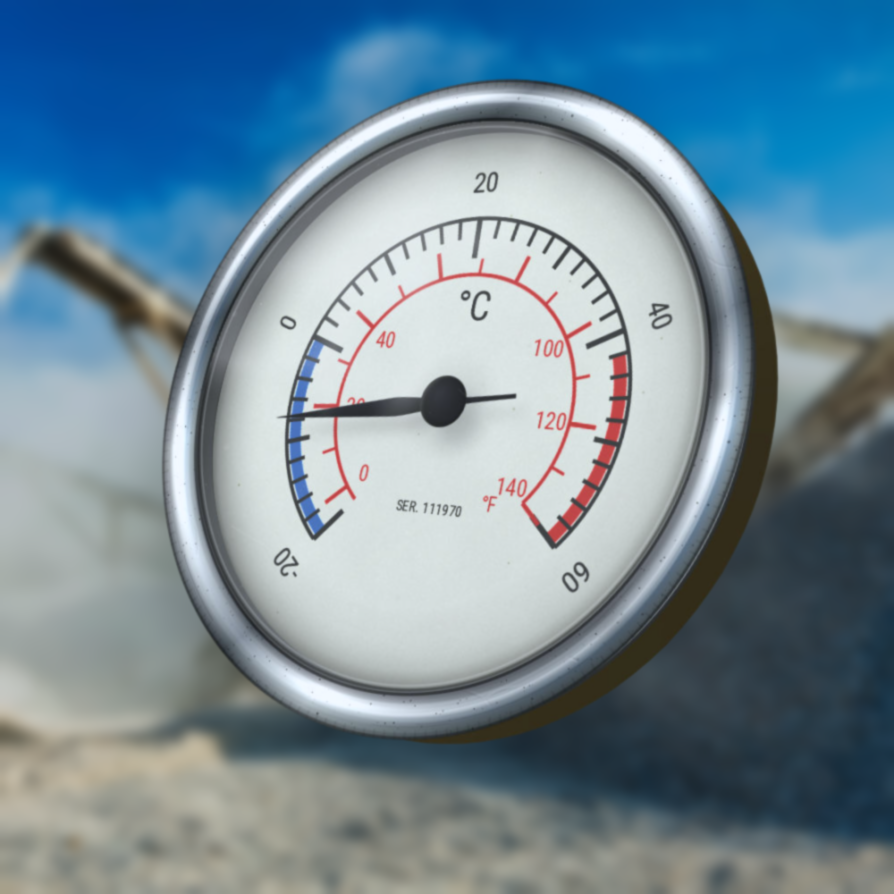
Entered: -8 °C
